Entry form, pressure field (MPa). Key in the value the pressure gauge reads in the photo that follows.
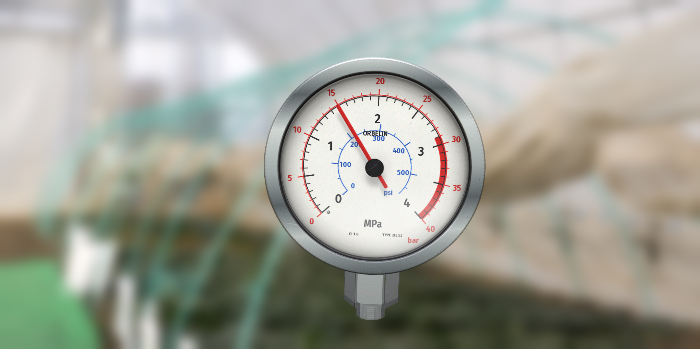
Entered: 1.5 MPa
